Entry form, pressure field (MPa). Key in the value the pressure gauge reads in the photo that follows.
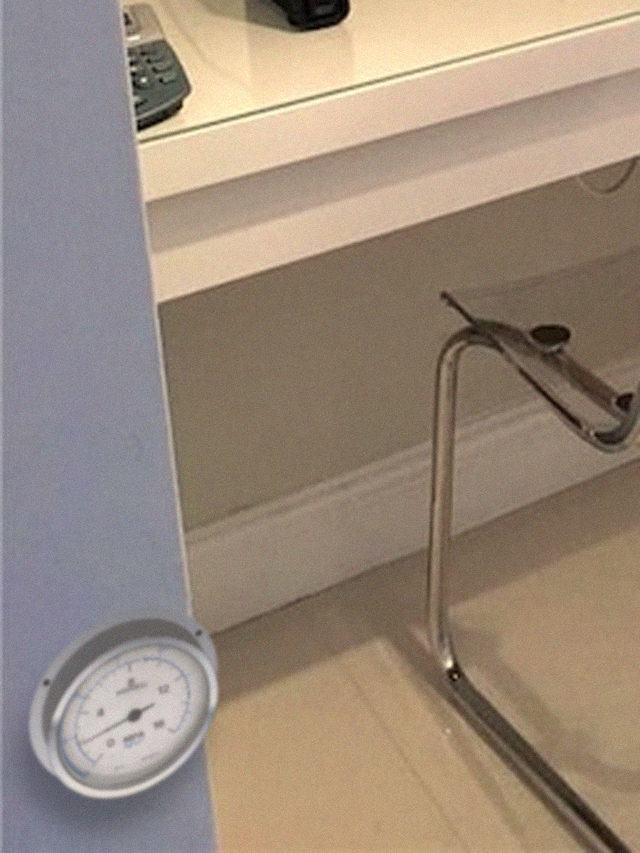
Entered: 2 MPa
